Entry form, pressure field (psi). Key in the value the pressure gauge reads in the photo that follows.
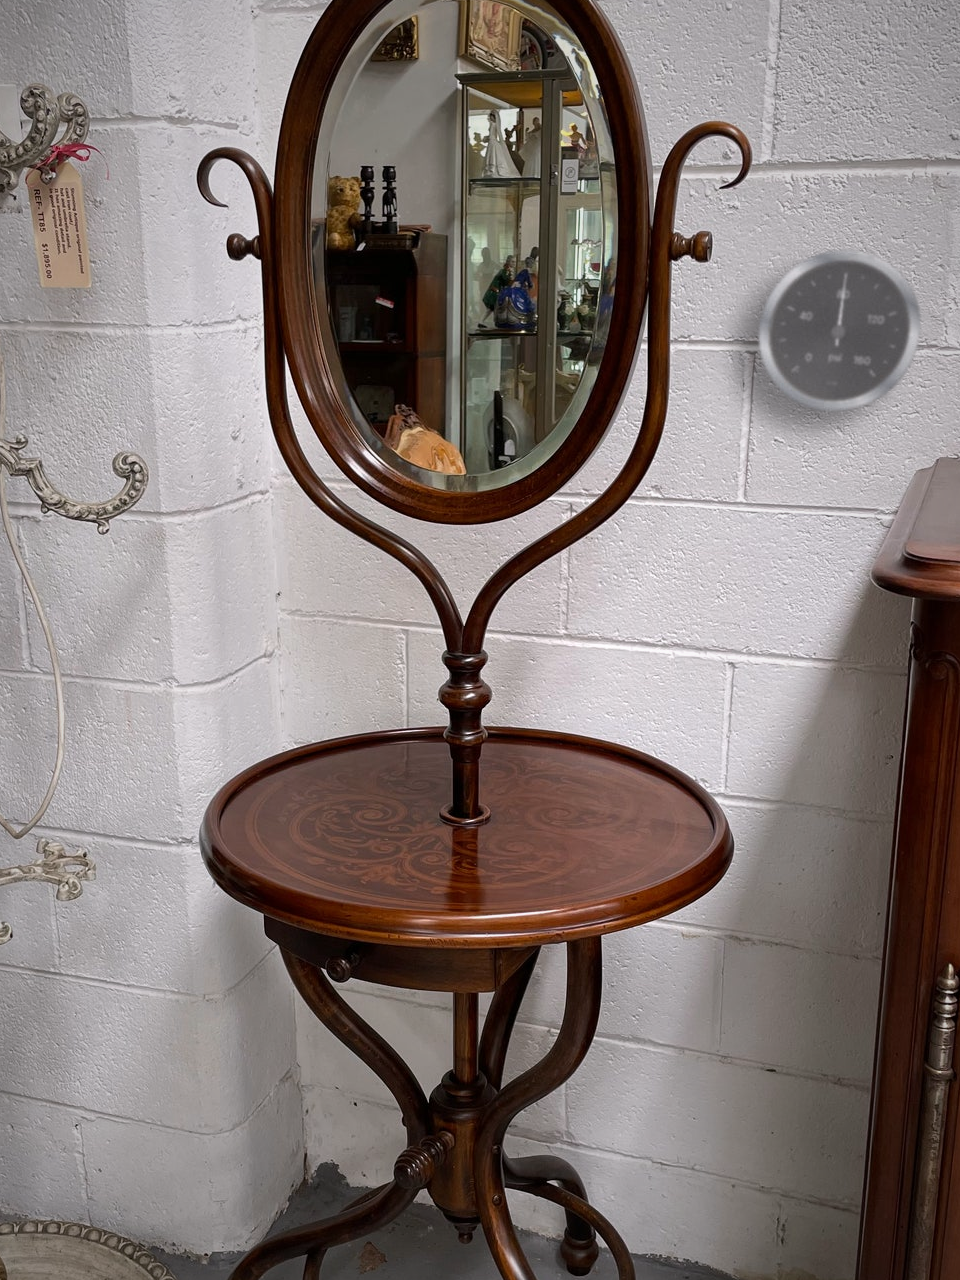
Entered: 80 psi
